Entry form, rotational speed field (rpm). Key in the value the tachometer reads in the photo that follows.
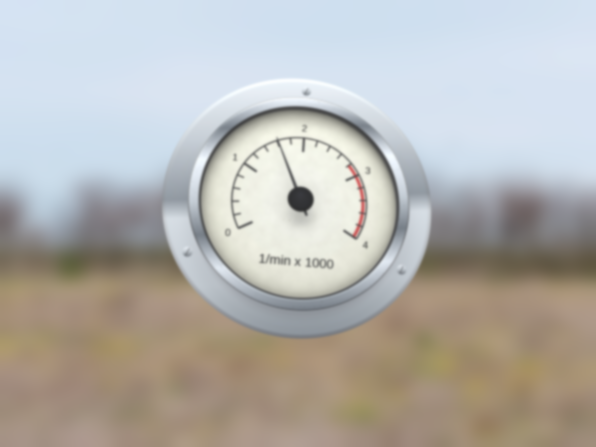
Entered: 1600 rpm
